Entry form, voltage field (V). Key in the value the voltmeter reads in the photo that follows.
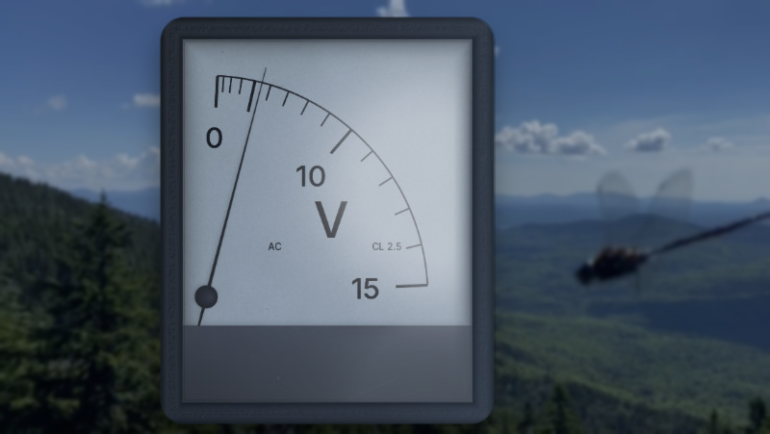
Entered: 5.5 V
